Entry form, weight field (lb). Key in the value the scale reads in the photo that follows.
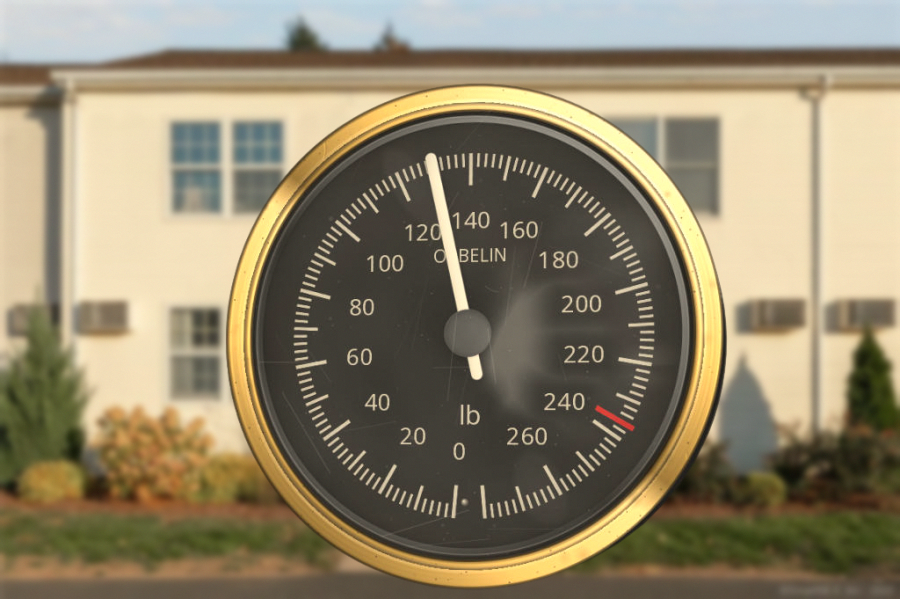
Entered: 130 lb
